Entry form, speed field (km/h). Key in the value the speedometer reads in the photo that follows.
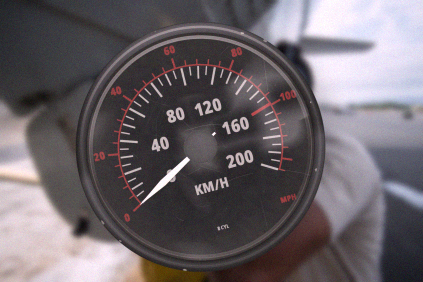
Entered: 0 km/h
